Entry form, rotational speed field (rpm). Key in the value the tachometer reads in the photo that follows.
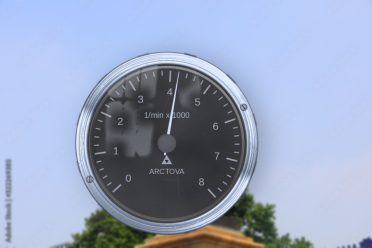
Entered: 4200 rpm
